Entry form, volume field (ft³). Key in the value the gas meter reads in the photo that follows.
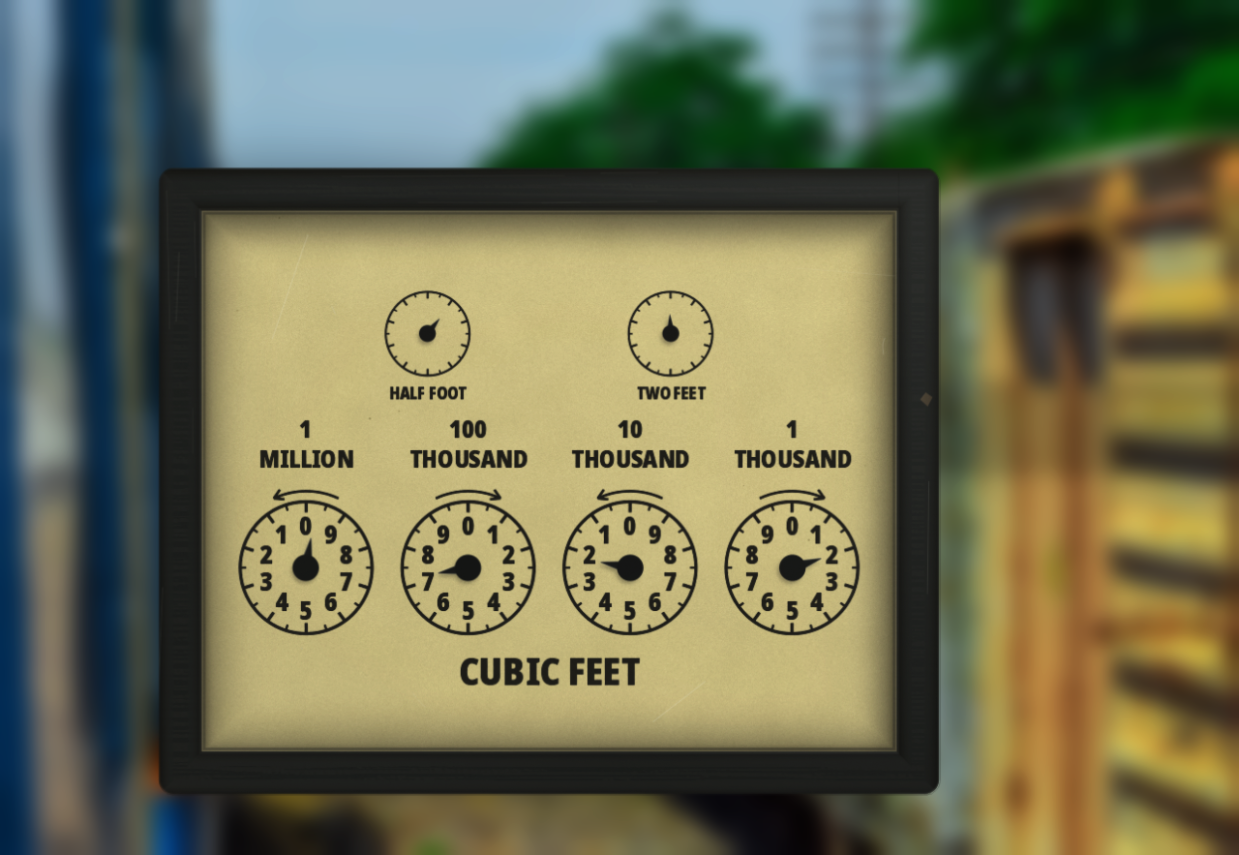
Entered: 972200 ft³
